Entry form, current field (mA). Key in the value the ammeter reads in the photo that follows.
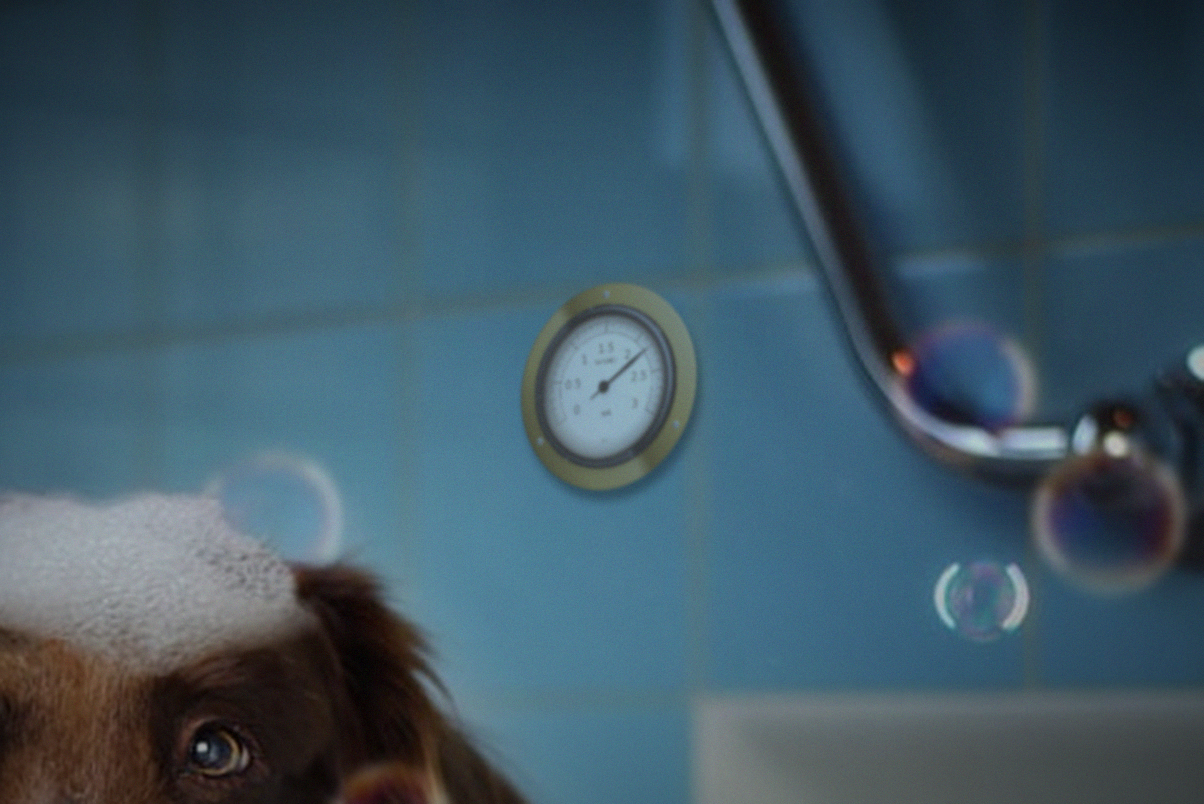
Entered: 2.2 mA
